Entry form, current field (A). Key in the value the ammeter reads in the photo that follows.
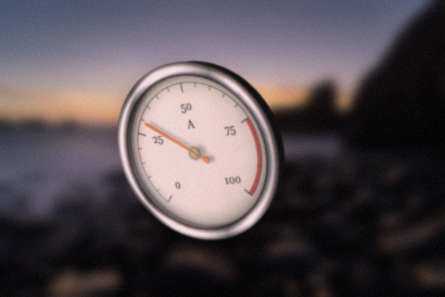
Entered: 30 A
